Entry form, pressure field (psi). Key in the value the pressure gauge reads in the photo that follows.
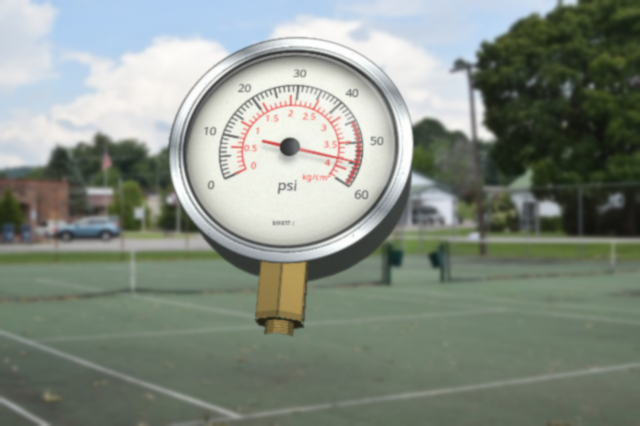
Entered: 55 psi
